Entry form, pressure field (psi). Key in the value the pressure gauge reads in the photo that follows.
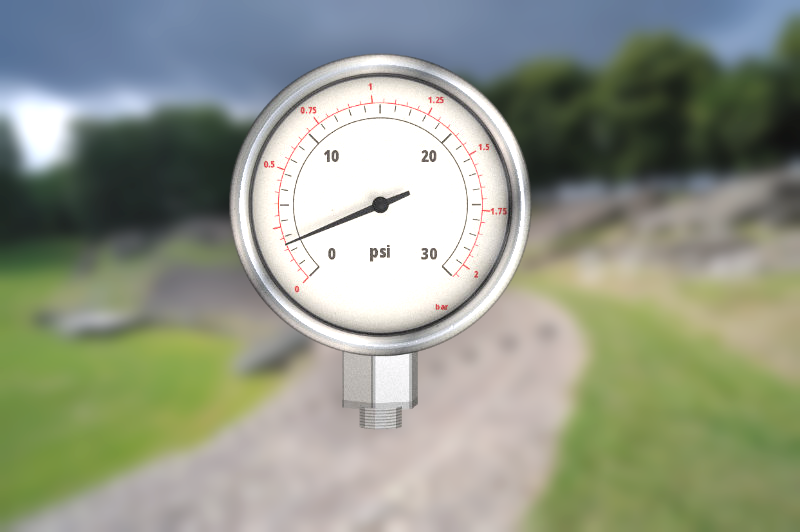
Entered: 2.5 psi
